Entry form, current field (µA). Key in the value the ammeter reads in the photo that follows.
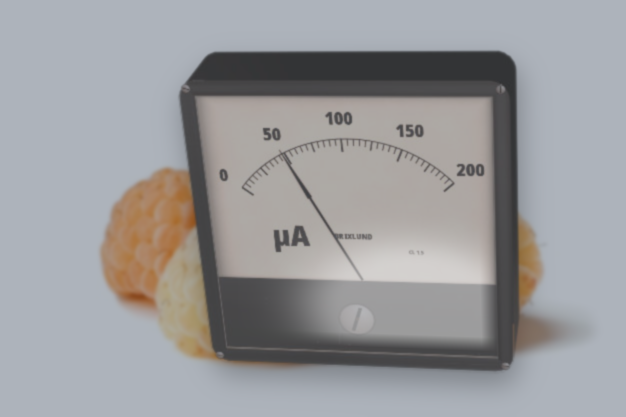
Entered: 50 µA
